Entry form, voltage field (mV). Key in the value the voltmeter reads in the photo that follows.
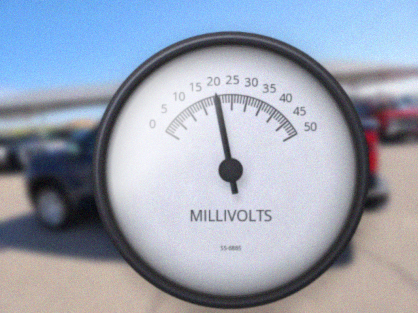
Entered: 20 mV
